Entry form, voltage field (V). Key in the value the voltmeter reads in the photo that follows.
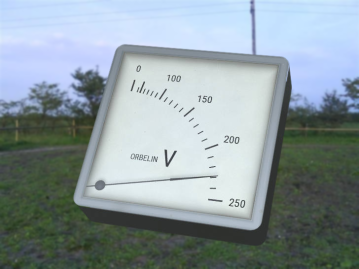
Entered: 230 V
